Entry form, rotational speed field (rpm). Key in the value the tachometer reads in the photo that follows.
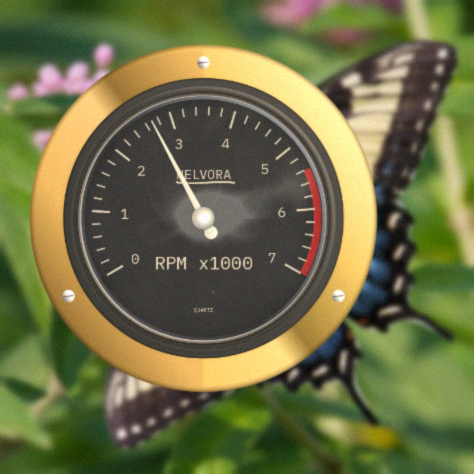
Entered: 2700 rpm
